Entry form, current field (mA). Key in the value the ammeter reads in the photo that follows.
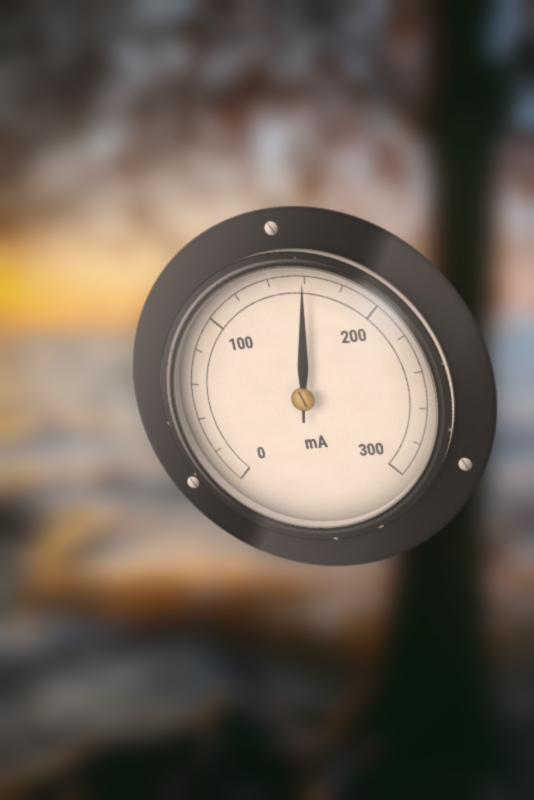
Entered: 160 mA
